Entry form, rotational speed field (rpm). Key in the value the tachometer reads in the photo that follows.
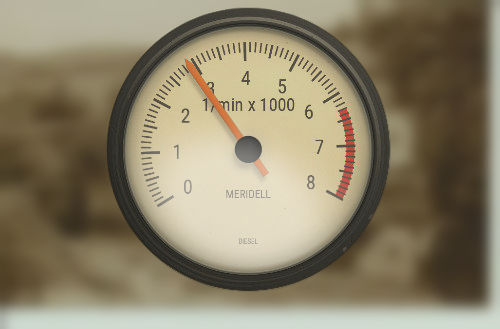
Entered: 2900 rpm
